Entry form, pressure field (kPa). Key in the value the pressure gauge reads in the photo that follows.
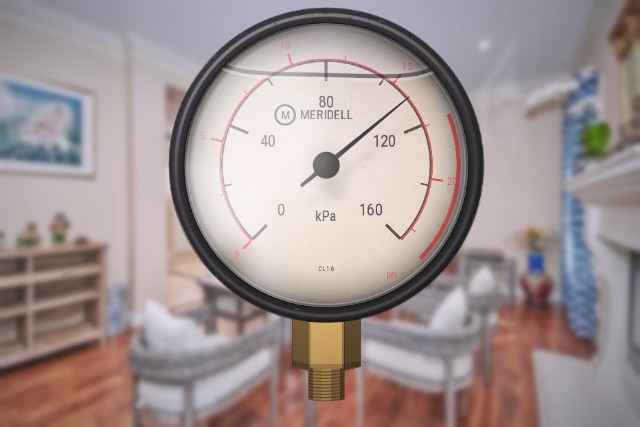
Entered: 110 kPa
